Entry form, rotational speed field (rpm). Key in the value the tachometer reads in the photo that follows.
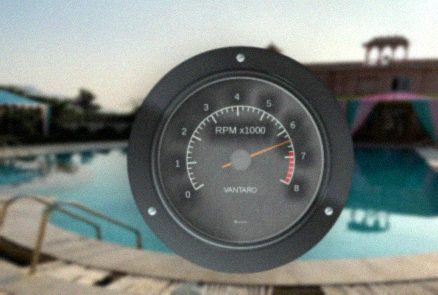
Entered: 6400 rpm
